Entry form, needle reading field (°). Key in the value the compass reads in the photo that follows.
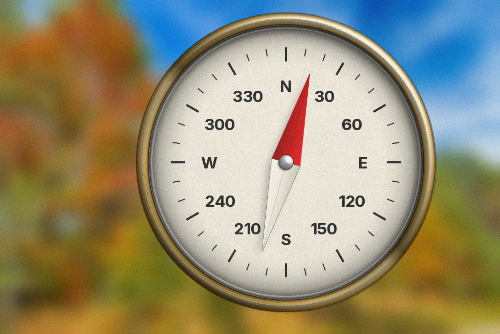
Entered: 15 °
